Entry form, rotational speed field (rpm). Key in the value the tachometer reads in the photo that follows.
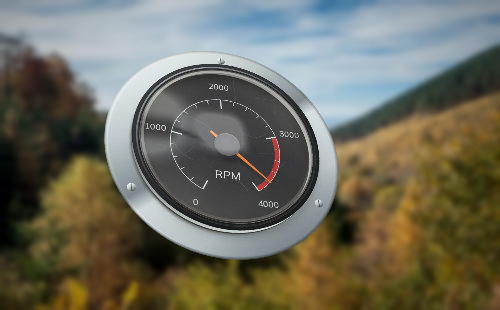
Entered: 3800 rpm
